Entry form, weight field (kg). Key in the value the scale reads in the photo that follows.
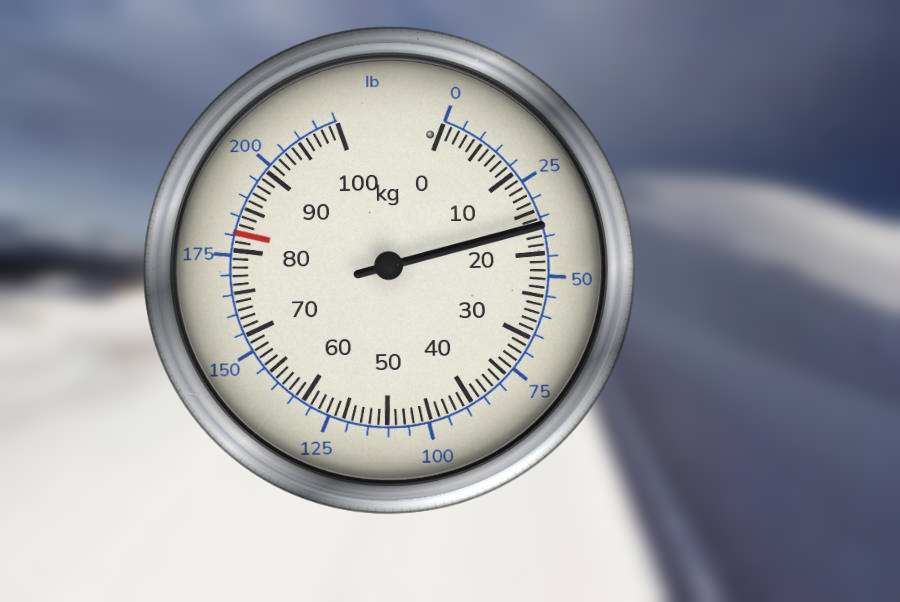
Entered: 17 kg
